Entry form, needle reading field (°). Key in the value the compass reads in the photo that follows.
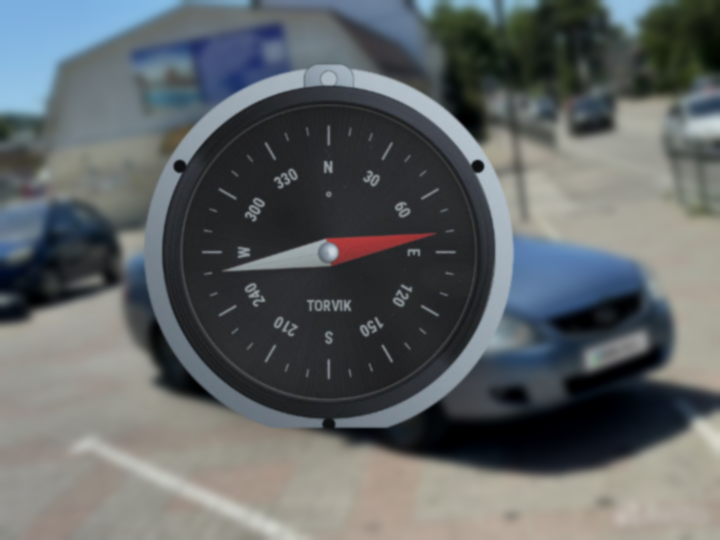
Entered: 80 °
